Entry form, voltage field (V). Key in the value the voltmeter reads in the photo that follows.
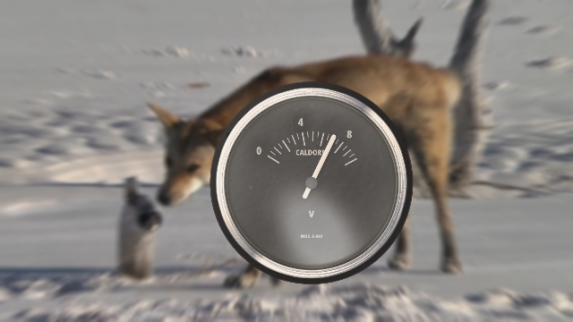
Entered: 7 V
